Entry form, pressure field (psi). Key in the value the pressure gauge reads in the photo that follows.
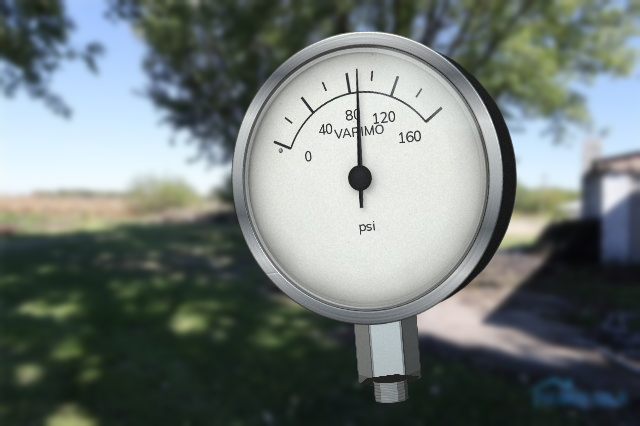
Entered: 90 psi
